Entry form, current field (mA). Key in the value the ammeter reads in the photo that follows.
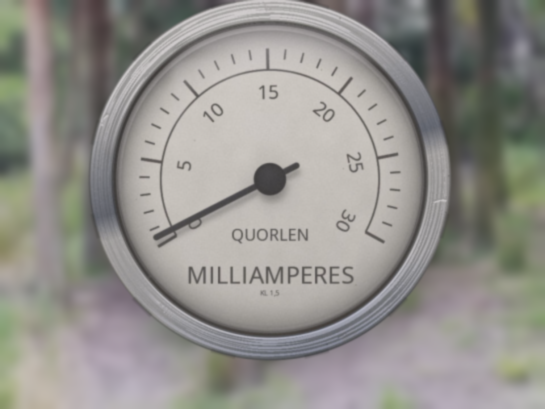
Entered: 0.5 mA
